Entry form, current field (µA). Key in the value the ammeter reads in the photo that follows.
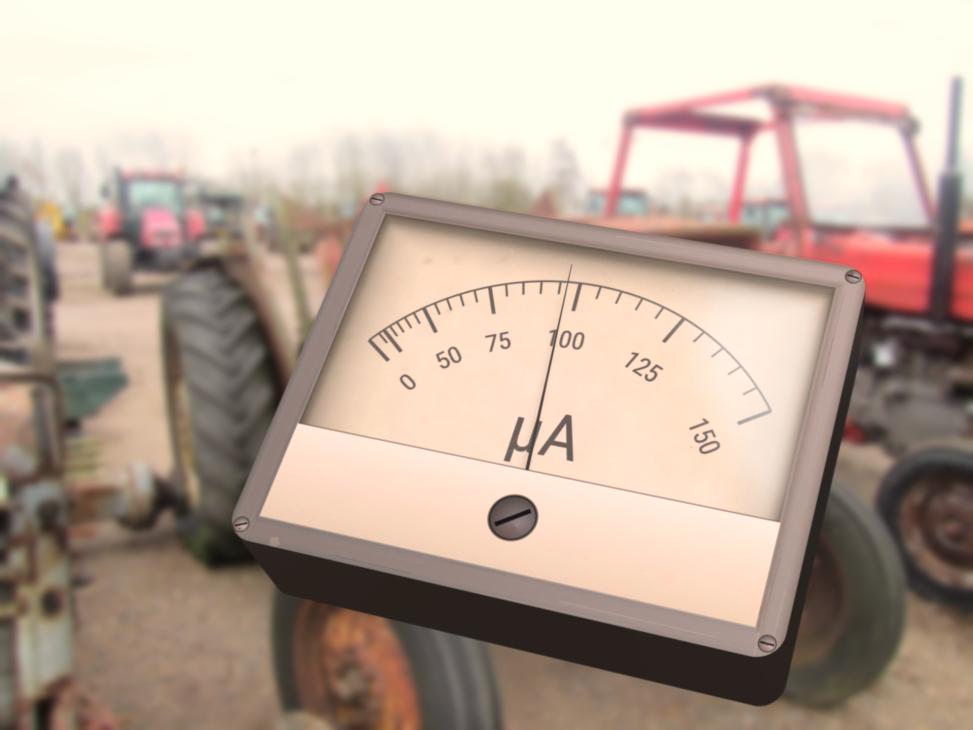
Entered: 97.5 µA
